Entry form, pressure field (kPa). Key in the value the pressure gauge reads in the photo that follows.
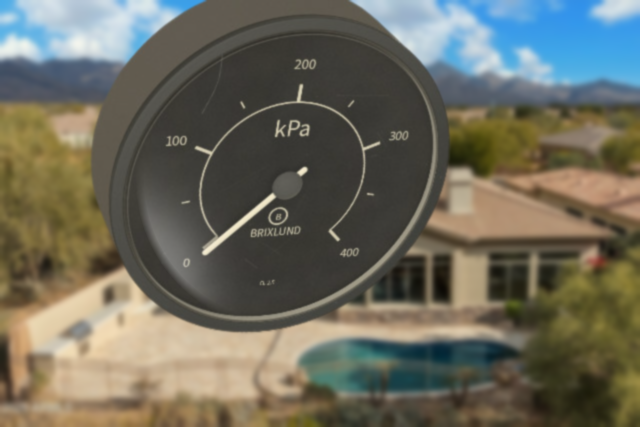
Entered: 0 kPa
